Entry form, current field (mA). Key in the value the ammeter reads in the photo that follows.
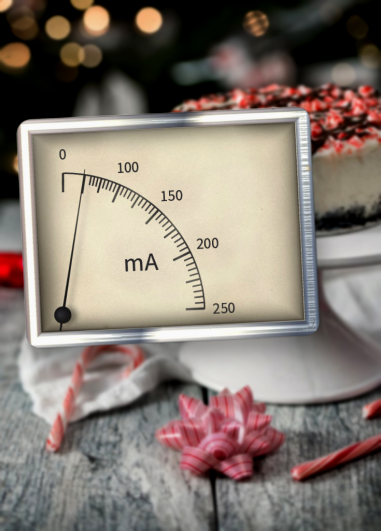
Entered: 50 mA
